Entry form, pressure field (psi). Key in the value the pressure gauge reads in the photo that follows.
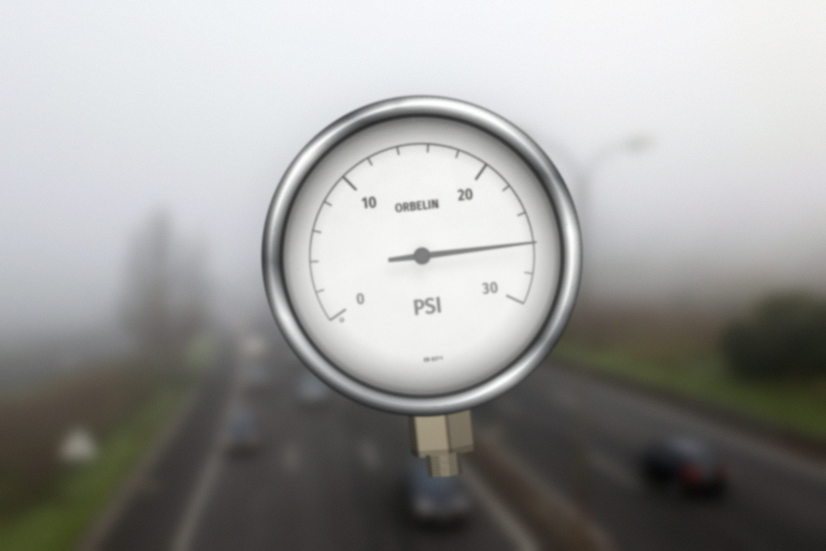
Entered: 26 psi
